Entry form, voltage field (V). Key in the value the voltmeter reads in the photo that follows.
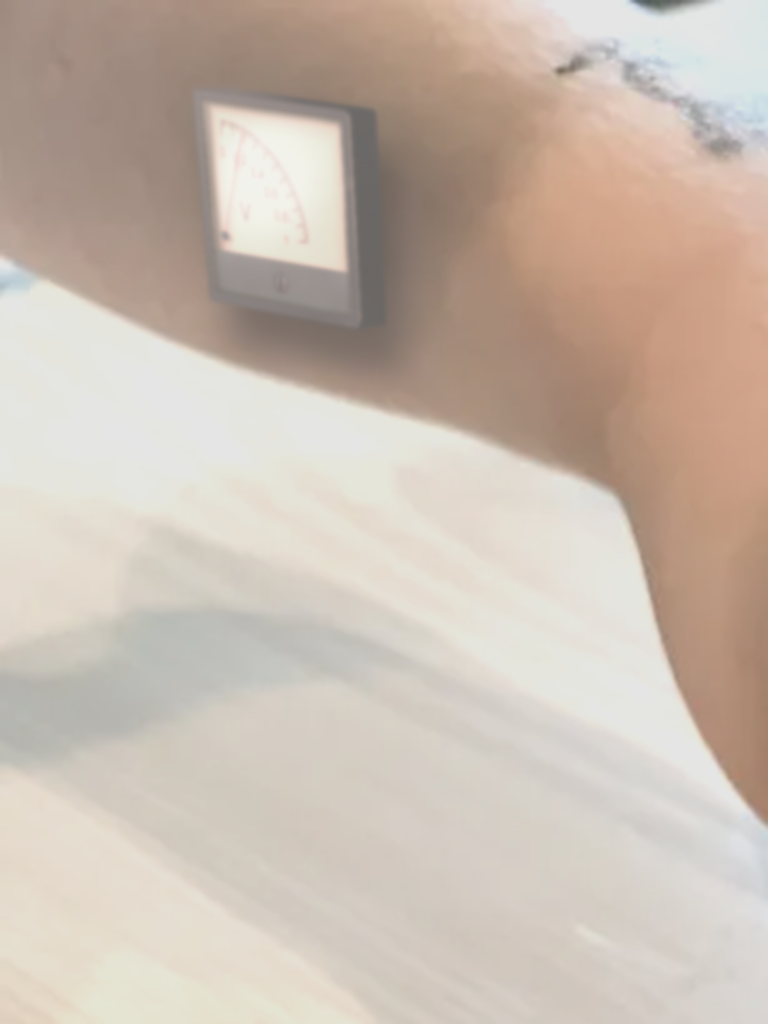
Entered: 0.2 V
